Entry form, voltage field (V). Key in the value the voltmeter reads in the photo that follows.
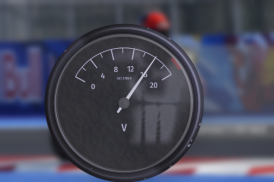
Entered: 16 V
